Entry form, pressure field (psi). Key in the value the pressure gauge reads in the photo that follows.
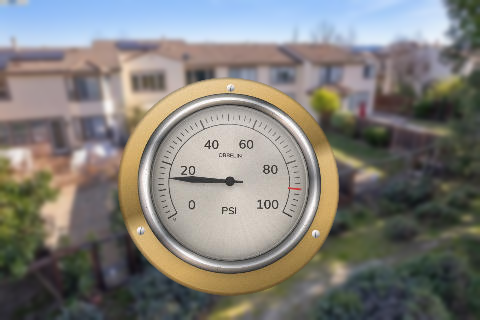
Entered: 14 psi
